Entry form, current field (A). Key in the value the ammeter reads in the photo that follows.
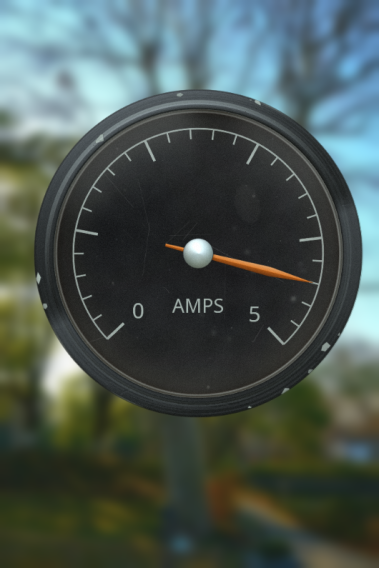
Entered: 4.4 A
